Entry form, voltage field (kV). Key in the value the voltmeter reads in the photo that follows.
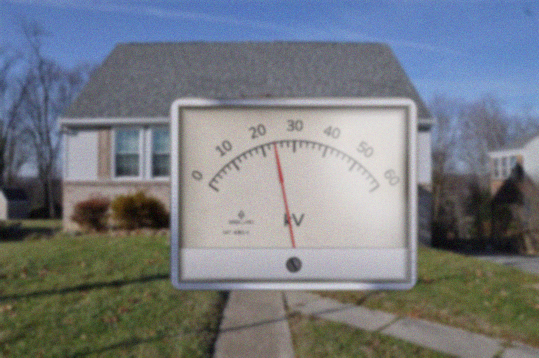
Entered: 24 kV
